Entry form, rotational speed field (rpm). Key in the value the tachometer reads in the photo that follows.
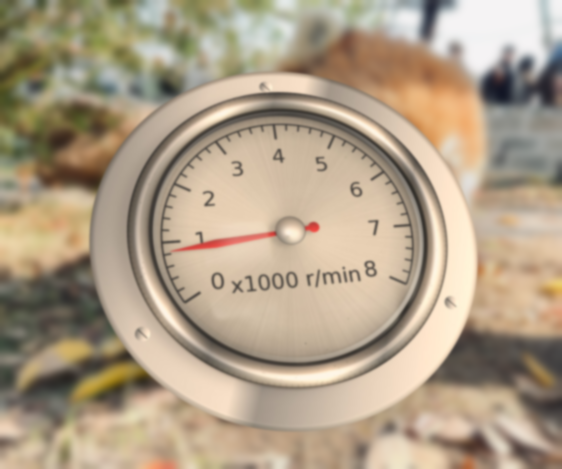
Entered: 800 rpm
